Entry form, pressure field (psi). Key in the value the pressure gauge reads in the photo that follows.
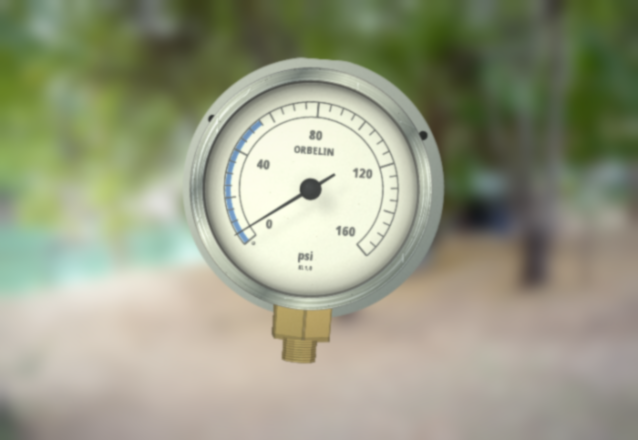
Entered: 5 psi
